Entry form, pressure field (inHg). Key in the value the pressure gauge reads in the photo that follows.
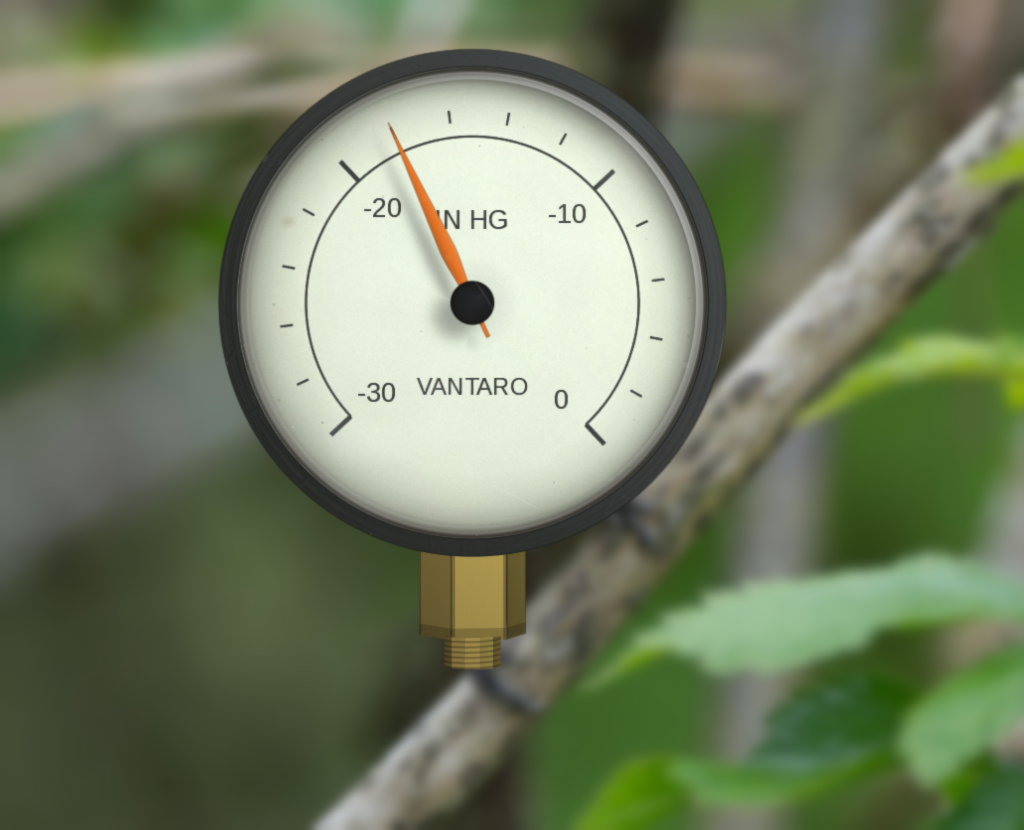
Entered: -18 inHg
